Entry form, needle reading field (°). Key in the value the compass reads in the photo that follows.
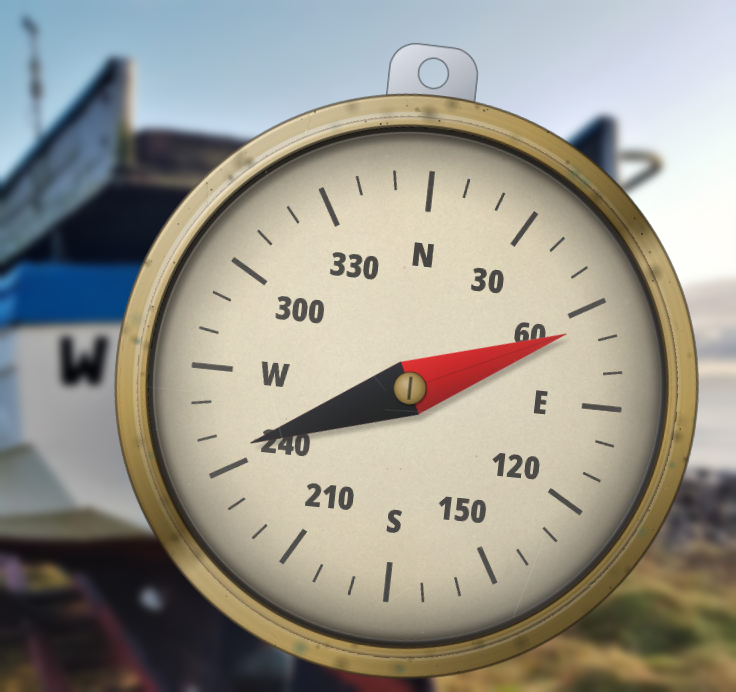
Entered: 65 °
